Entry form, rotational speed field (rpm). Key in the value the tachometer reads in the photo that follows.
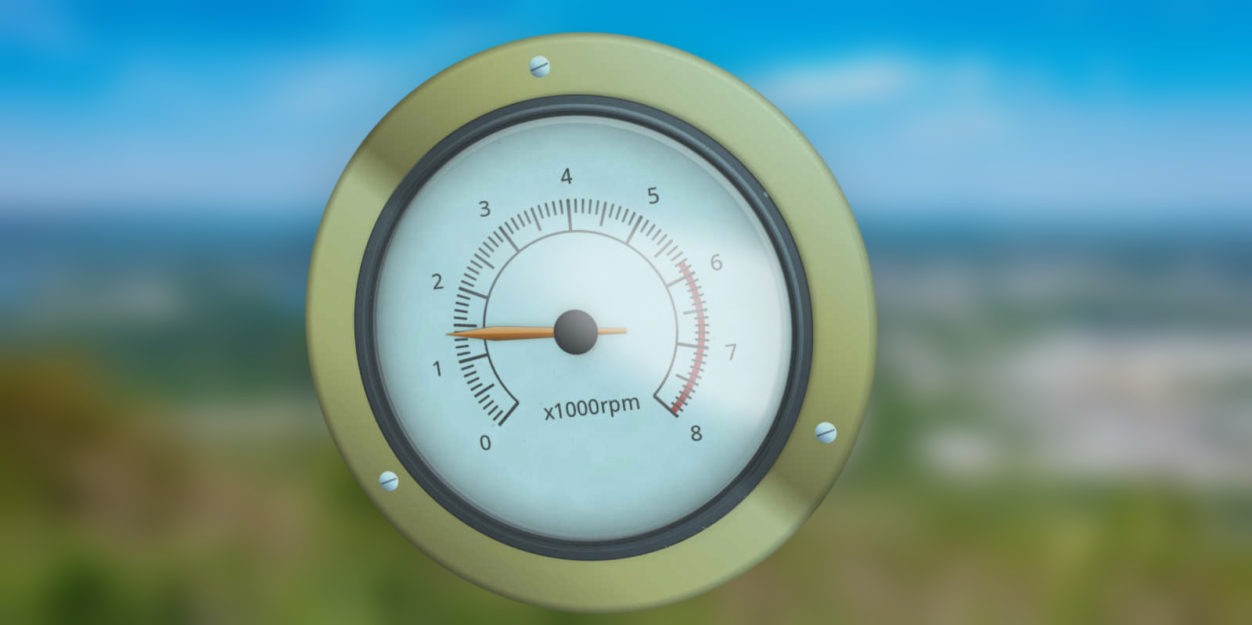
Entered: 1400 rpm
